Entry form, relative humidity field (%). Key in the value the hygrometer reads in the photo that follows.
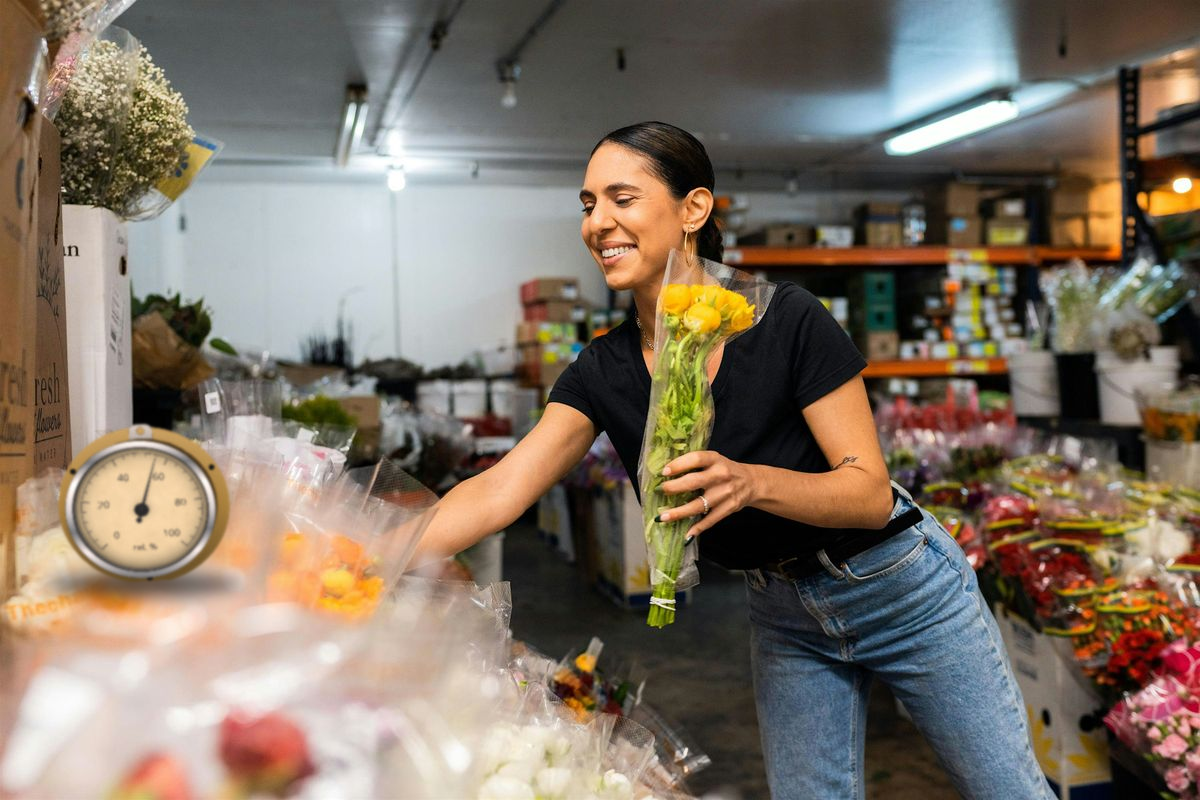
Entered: 56 %
